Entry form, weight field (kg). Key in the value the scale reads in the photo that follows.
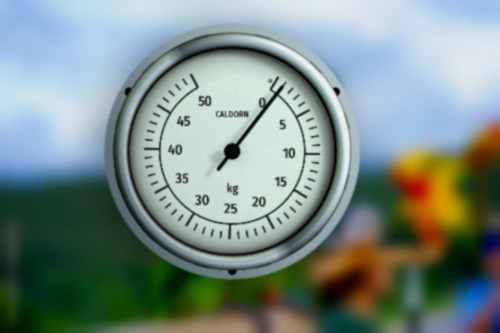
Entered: 1 kg
